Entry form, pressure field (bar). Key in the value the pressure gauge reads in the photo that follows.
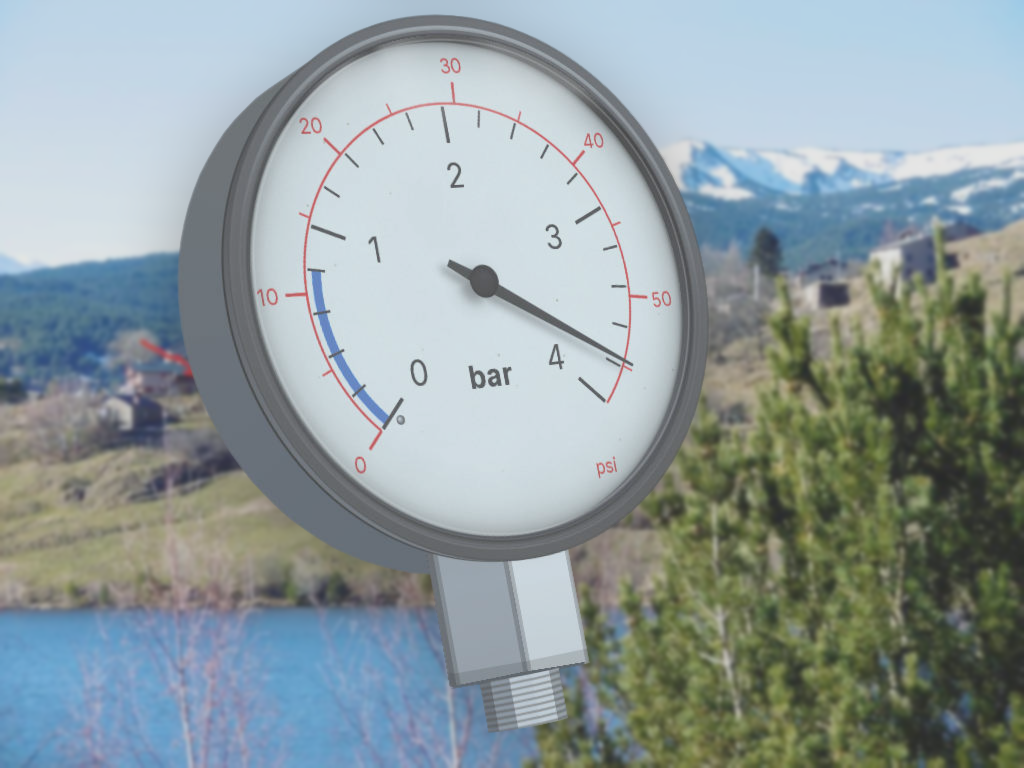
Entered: 3.8 bar
